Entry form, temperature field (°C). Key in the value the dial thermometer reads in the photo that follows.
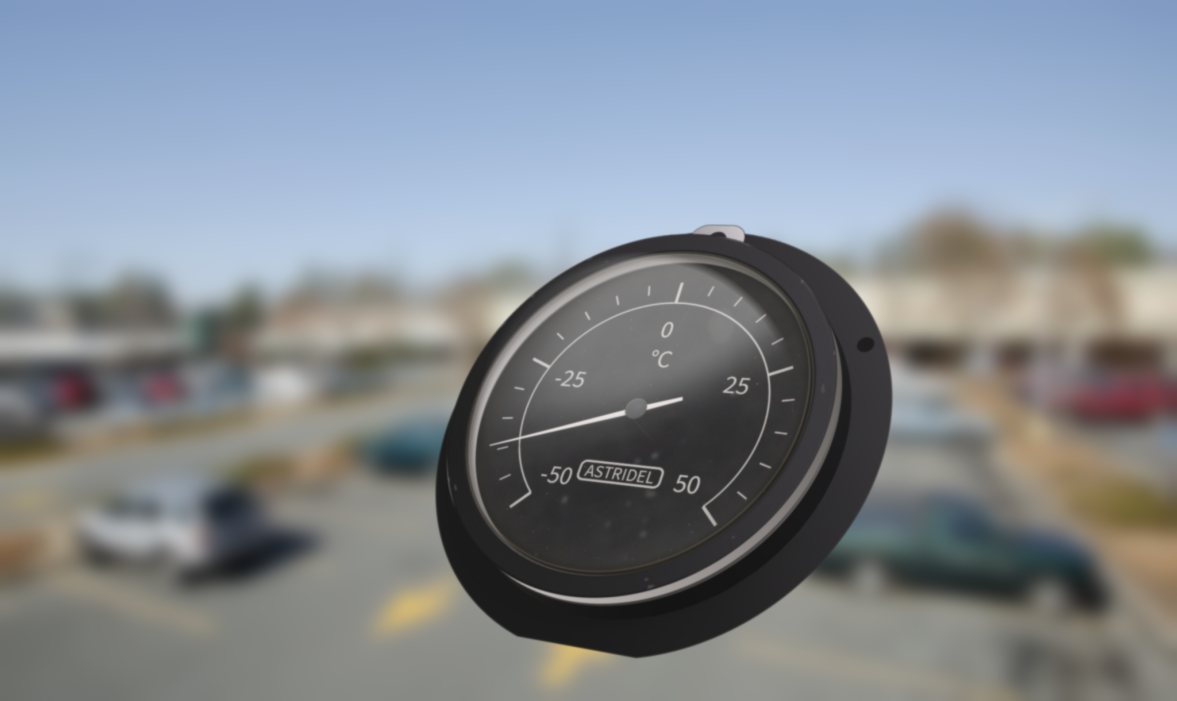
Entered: -40 °C
